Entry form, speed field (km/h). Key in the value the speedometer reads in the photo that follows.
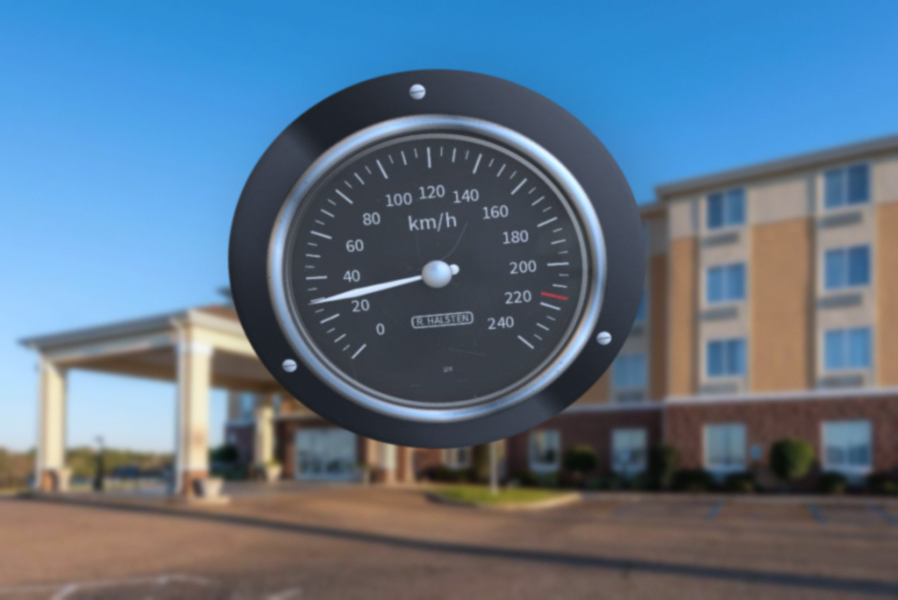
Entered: 30 km/h
